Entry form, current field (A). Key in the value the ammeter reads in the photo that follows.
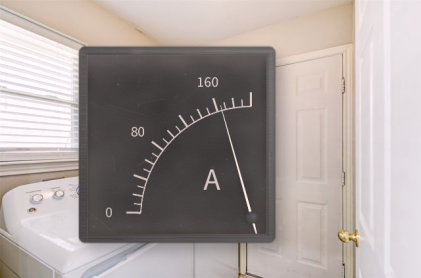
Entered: 165 A
